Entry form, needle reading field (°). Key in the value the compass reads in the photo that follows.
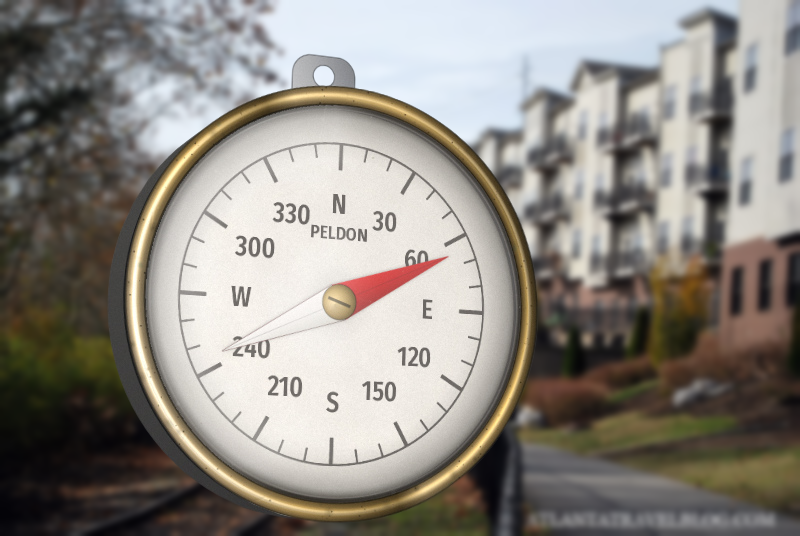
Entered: 65 °
